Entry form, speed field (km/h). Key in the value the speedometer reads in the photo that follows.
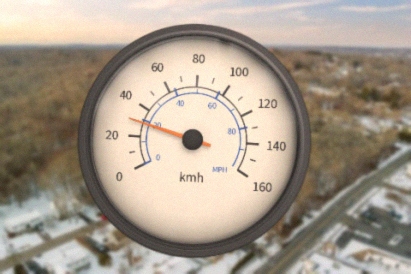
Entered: 30 km/h
